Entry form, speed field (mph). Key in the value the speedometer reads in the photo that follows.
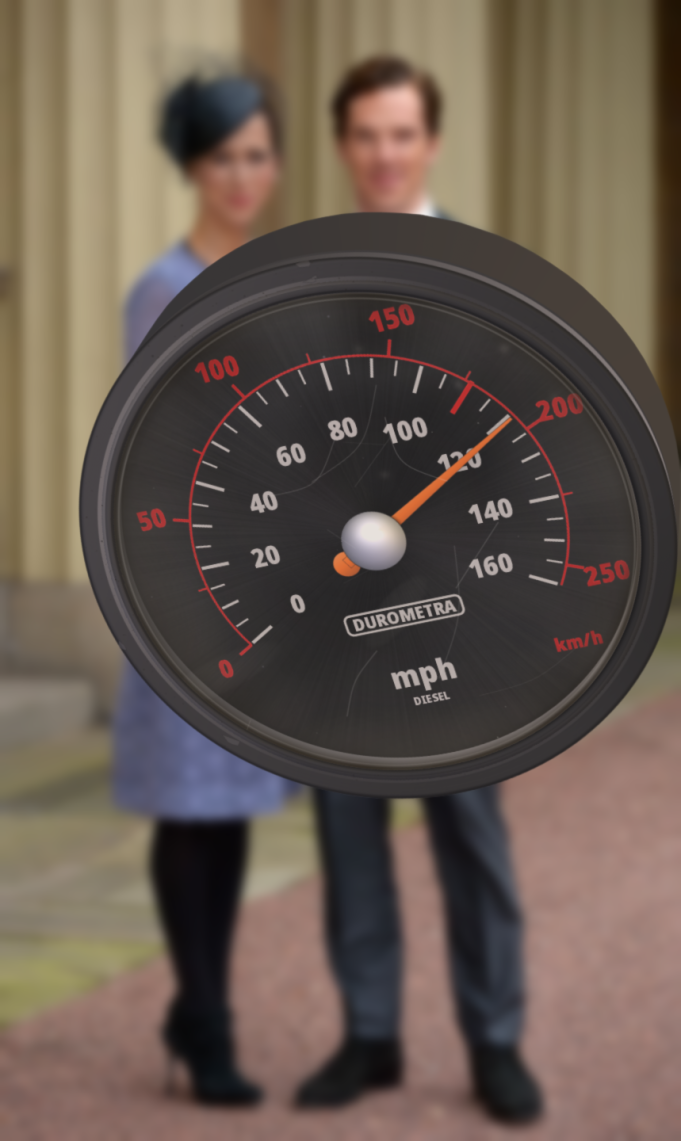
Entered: 120 mph
